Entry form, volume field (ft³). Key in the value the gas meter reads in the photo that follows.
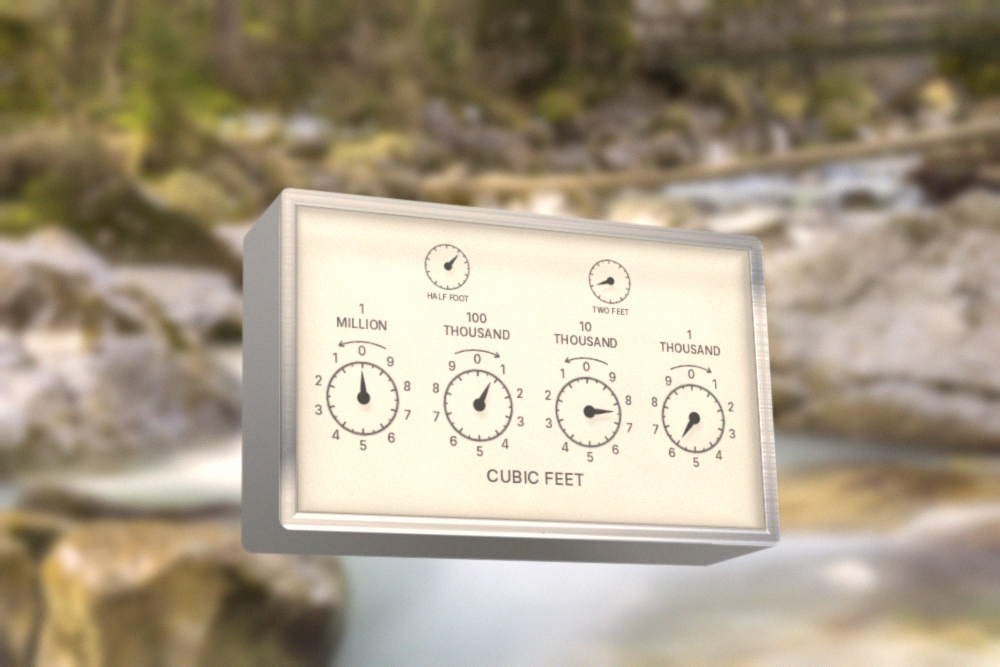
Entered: 7600 ft³
